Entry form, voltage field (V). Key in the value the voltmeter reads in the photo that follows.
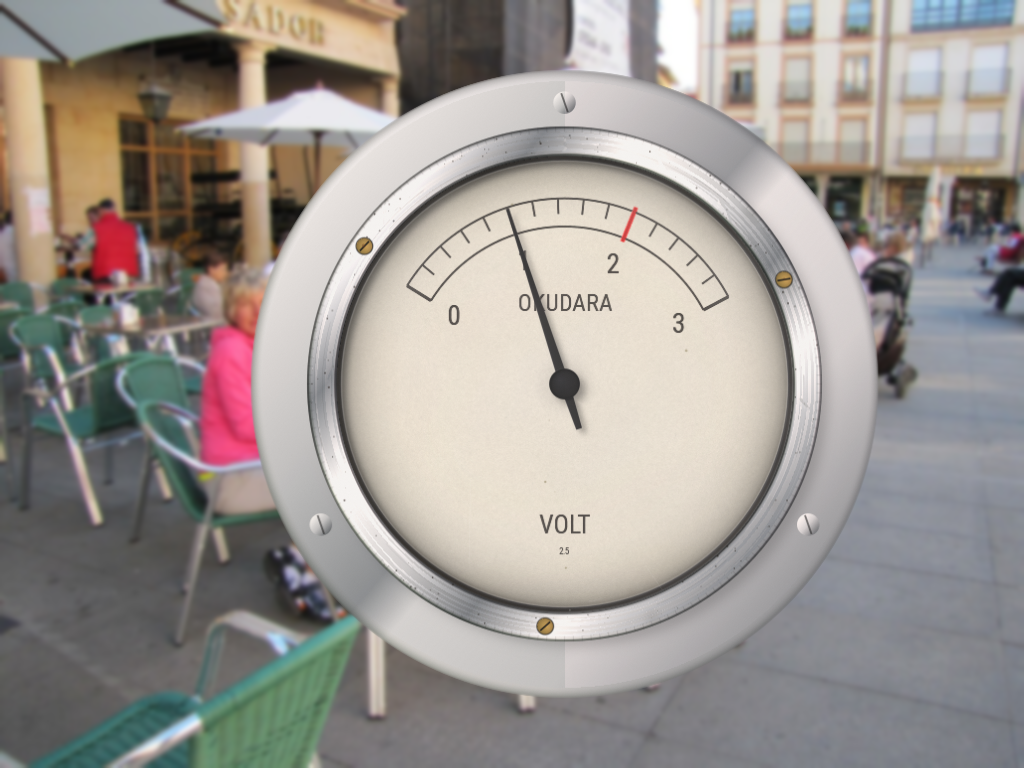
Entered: 1 V
